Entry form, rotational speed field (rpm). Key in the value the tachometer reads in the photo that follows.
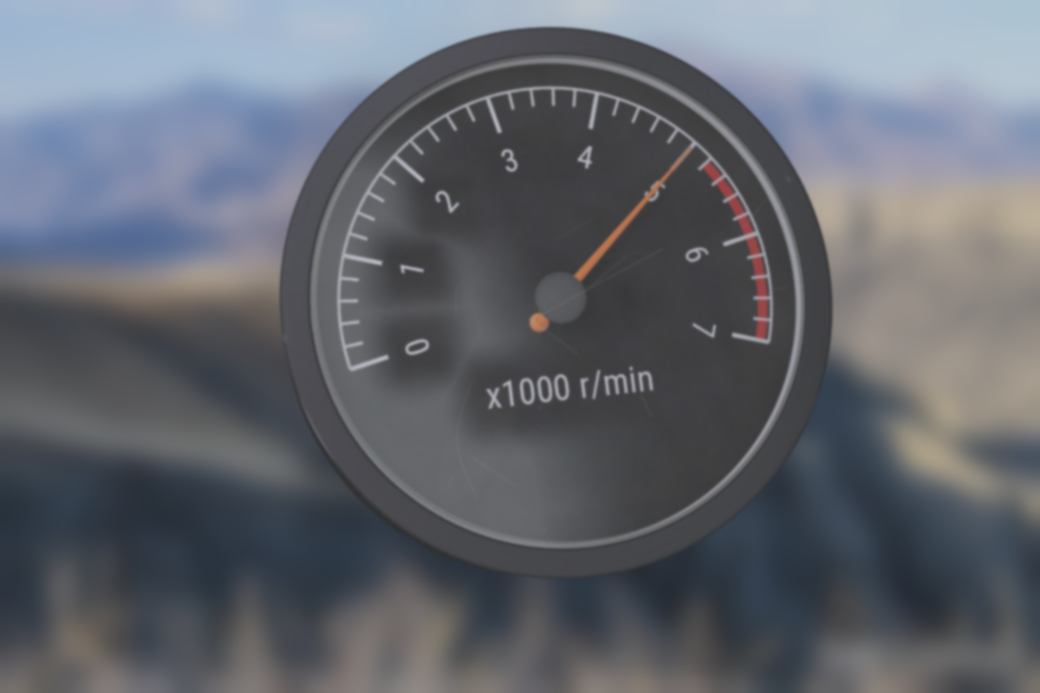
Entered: 5000 rpm
